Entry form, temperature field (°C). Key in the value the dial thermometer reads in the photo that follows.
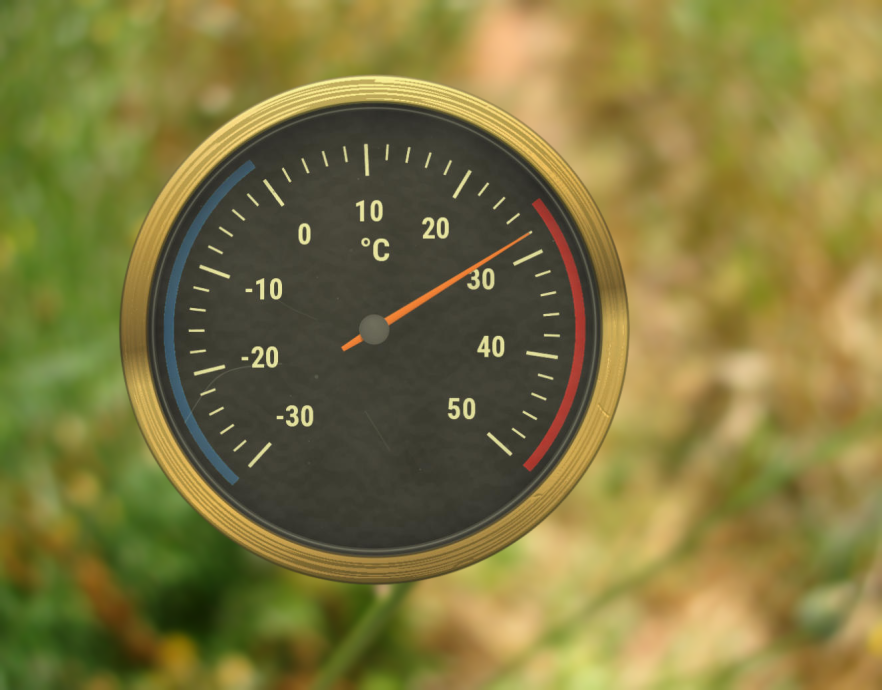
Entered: 28 °C
